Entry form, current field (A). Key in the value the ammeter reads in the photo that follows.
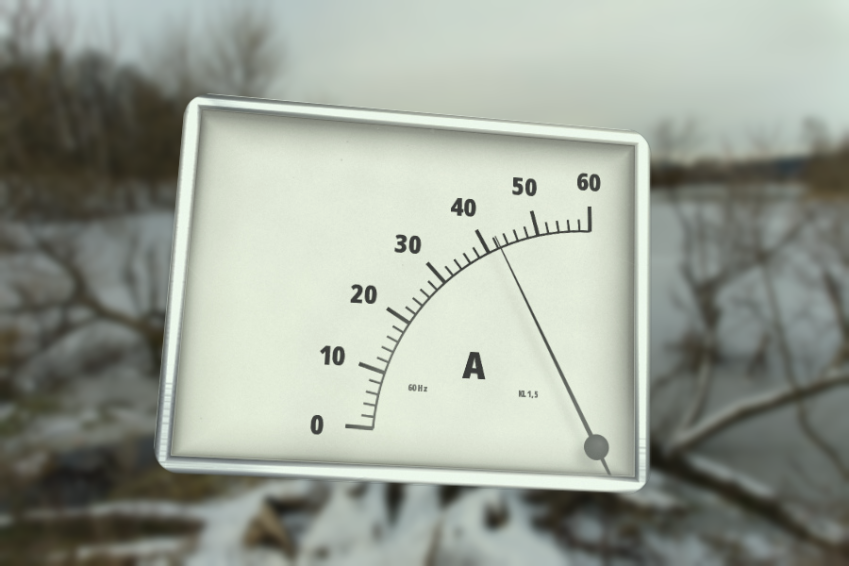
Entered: 42 A
